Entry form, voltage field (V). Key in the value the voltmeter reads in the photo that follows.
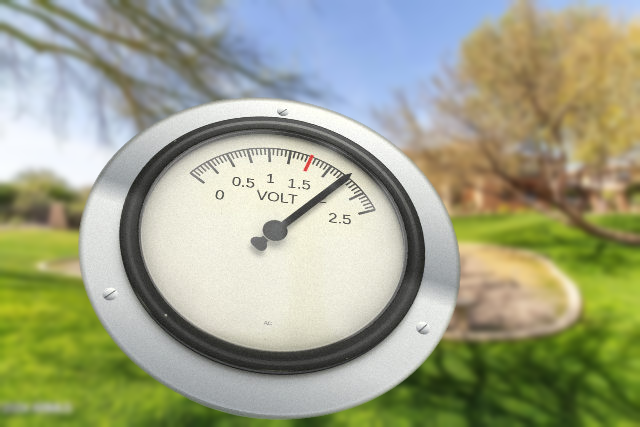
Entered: 2 V
